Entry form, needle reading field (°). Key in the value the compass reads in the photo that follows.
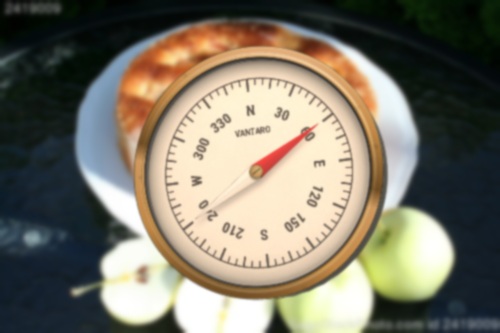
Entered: 60 °
